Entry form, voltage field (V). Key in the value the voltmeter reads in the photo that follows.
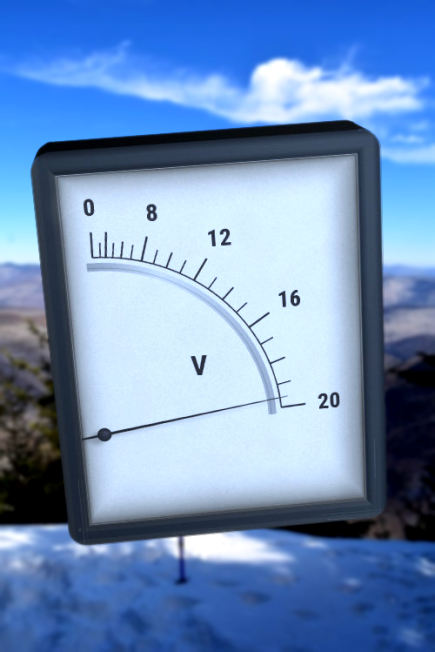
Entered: 19.5 V
